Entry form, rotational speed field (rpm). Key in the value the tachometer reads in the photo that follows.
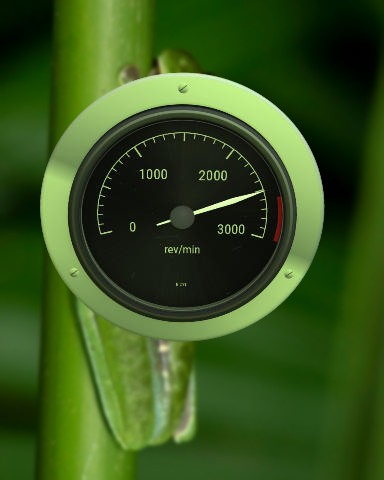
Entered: 2500 rpm
